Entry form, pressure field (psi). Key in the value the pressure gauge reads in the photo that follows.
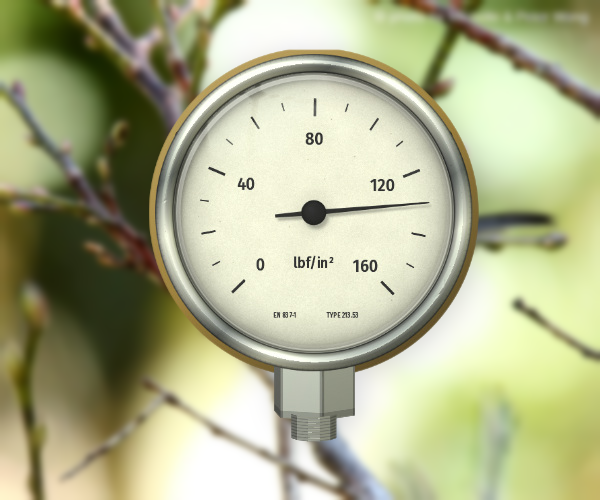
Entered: 130 psi
